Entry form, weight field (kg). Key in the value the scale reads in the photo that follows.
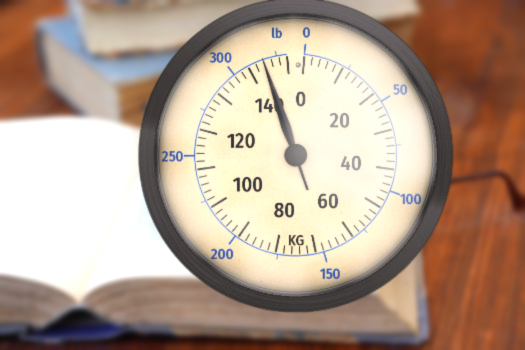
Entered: 144 kg
